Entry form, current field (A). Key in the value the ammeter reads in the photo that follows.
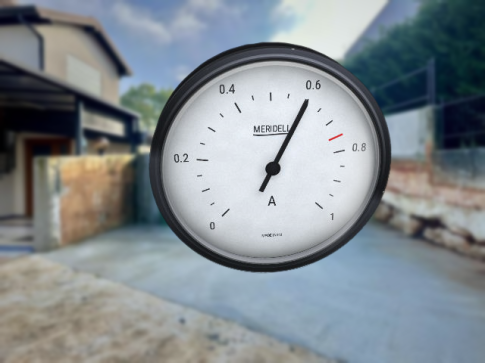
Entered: 0.6 A
